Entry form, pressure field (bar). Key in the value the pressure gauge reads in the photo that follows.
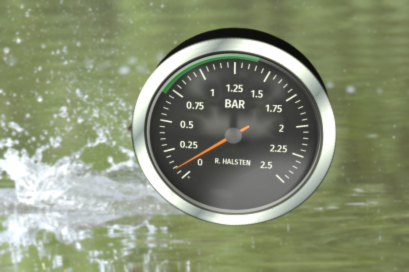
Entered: 0.1 bar
